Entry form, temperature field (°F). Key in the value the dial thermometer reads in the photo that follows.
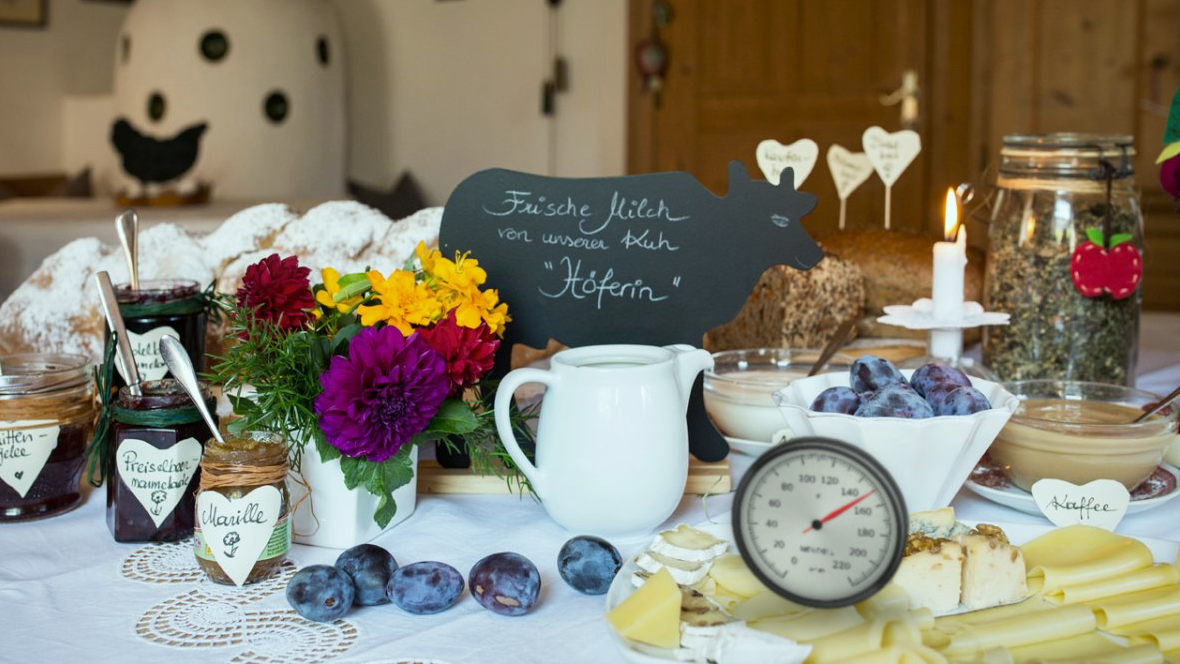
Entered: 150 °F
